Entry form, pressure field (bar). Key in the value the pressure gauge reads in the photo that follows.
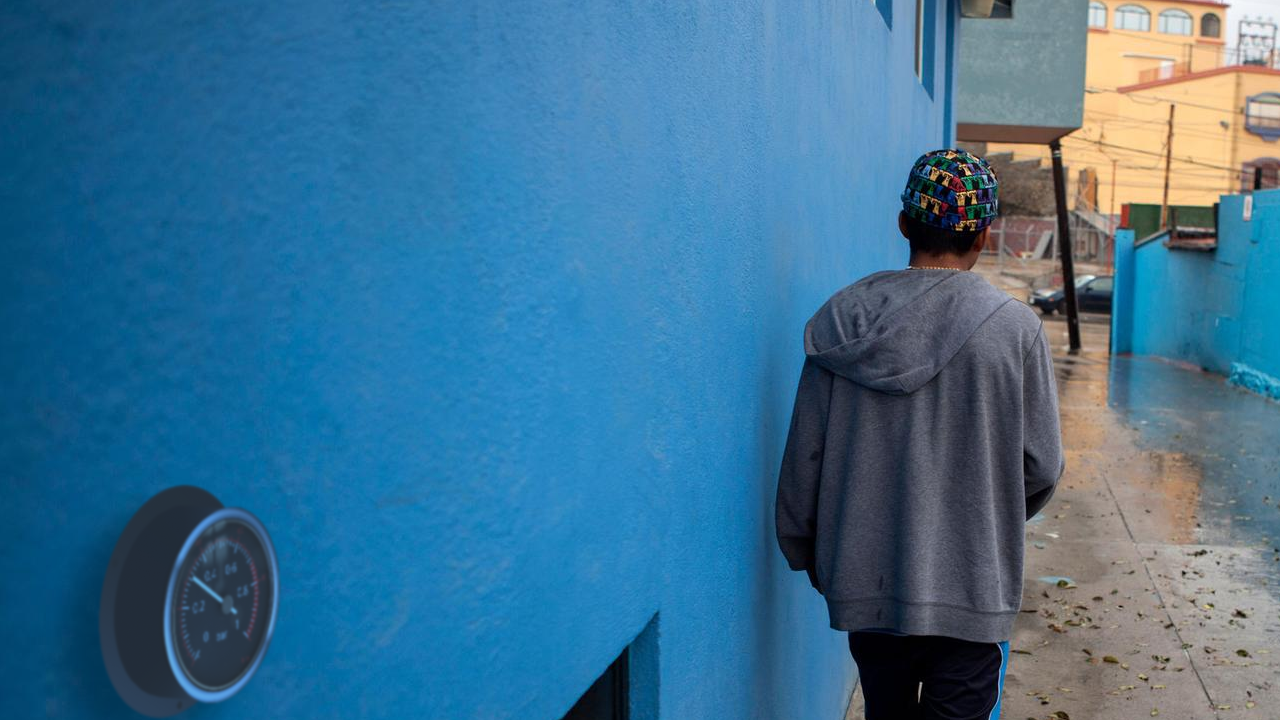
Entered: 0.3 bar
